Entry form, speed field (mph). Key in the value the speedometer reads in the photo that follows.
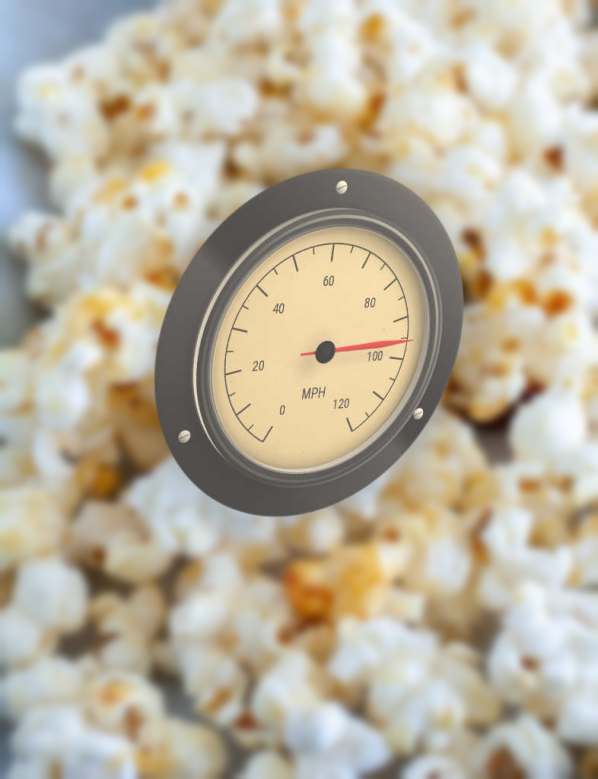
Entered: 95 mph
